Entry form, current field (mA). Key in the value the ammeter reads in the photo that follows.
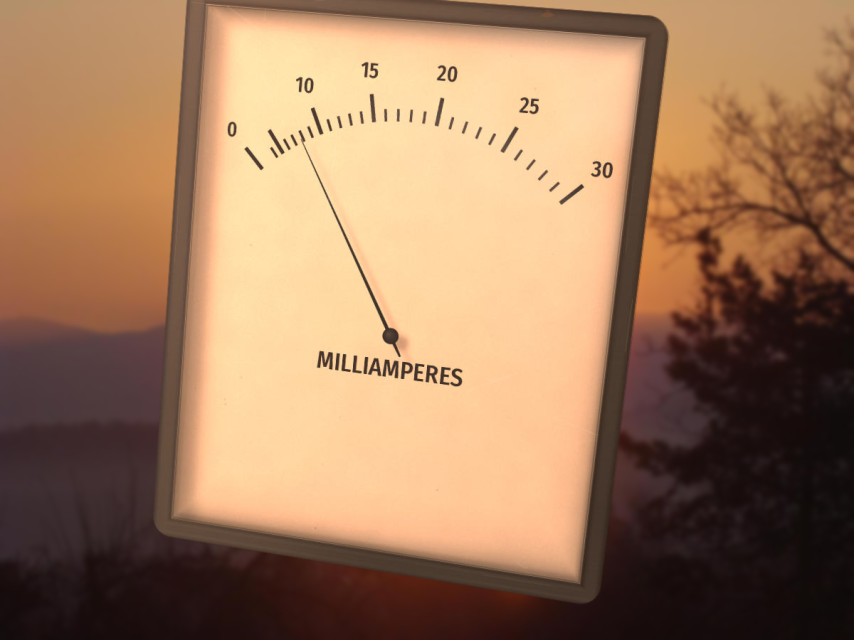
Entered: 8 mA
